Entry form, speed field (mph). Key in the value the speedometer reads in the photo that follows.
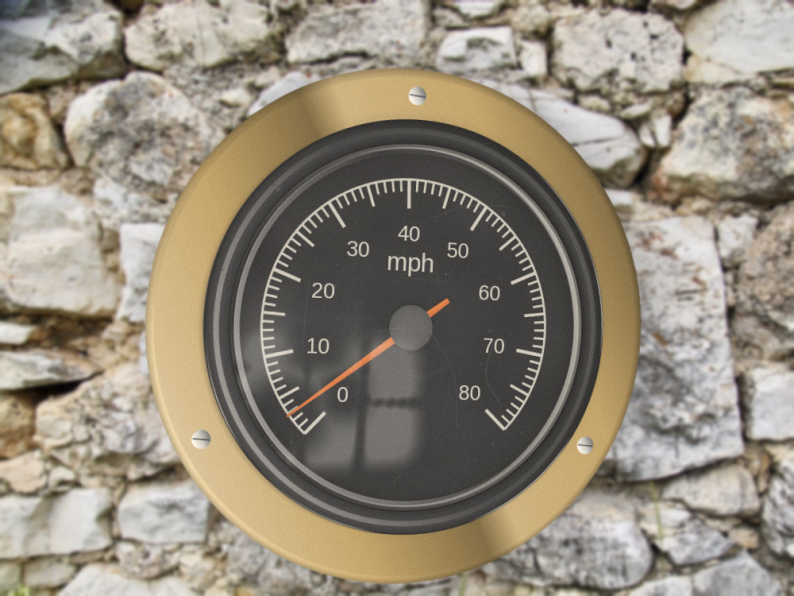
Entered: 3 mph
